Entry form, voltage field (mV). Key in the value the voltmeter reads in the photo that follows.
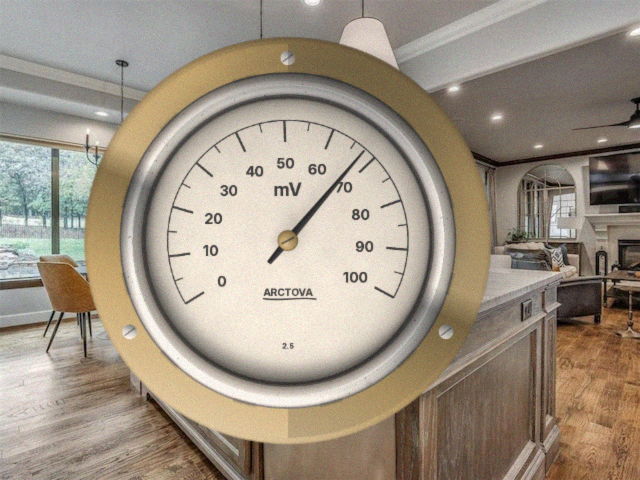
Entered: 67.5 mV
